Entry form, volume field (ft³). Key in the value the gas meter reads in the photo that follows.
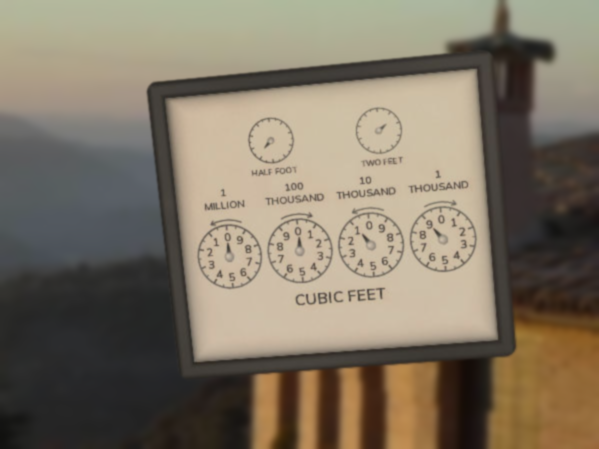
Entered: 900 ft³
